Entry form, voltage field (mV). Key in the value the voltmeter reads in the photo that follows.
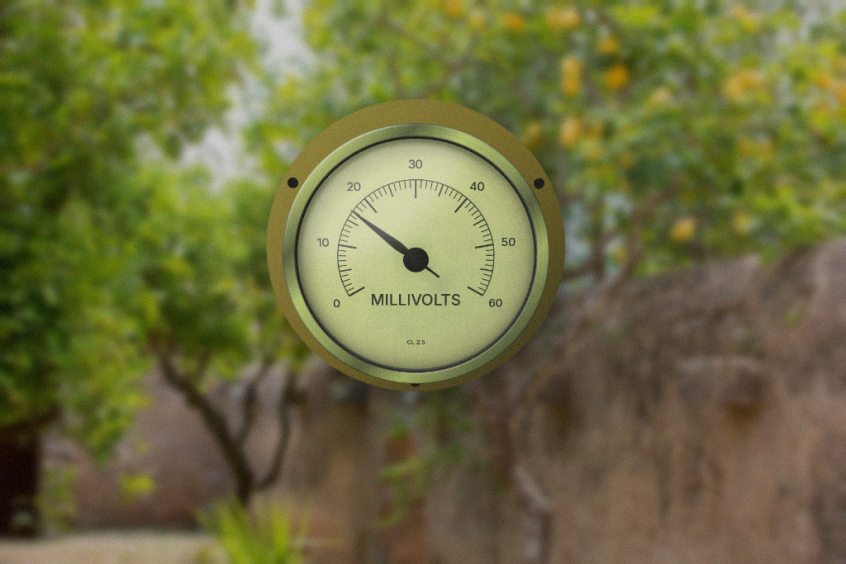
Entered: 17 mV
